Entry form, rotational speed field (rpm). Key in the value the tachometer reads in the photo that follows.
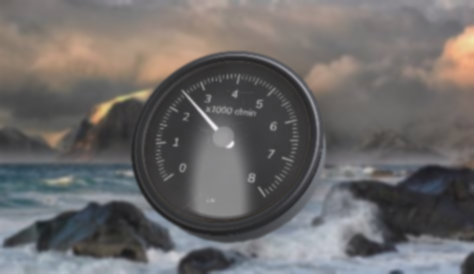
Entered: 2500 rpm
